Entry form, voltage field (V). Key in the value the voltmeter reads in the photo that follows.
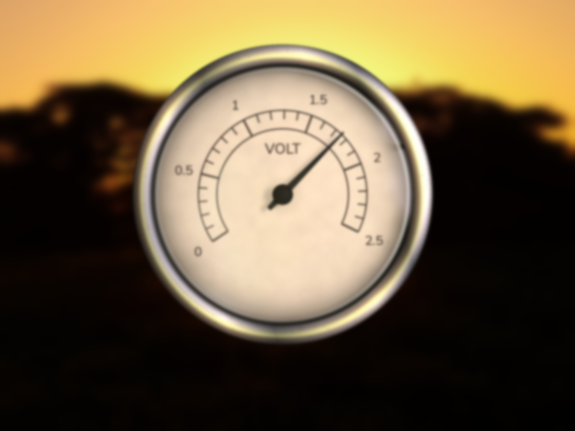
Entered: 1.75 V
